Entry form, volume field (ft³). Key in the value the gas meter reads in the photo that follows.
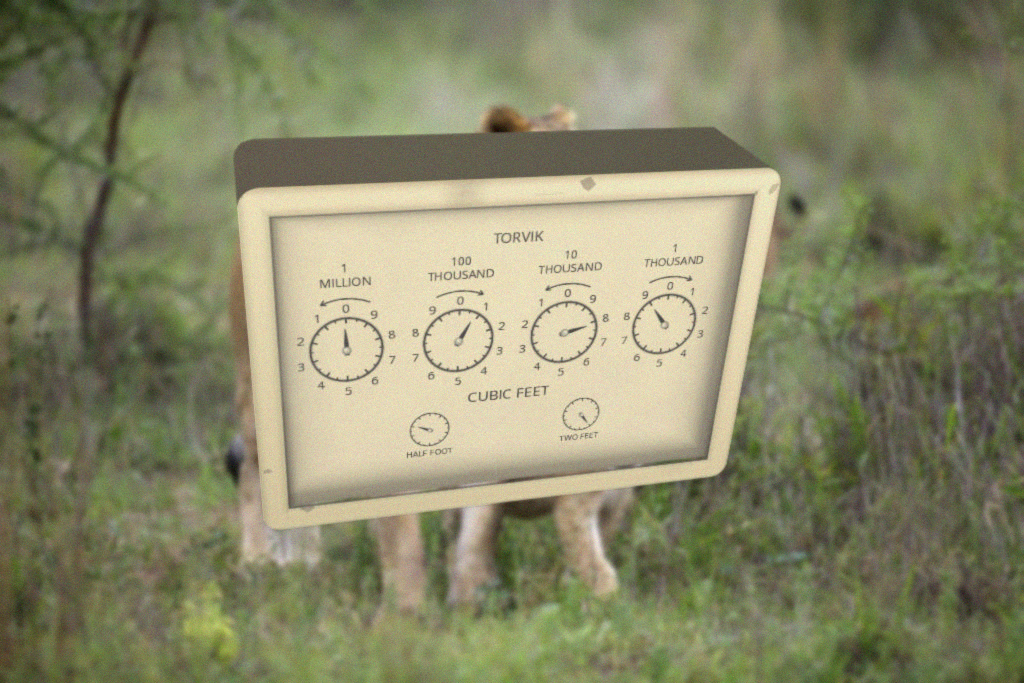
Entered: 7900 ft³
